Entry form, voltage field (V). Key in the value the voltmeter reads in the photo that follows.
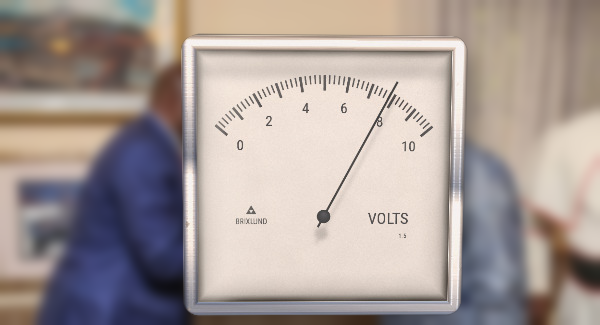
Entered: 7.8 V
